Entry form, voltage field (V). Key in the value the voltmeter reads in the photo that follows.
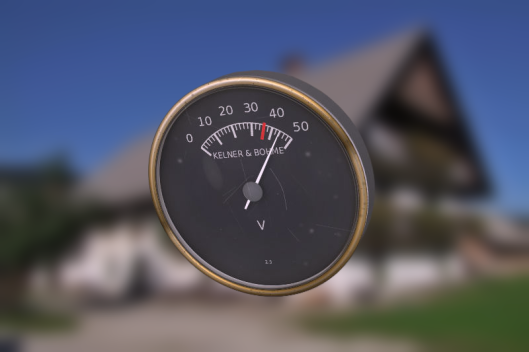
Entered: 44 V
